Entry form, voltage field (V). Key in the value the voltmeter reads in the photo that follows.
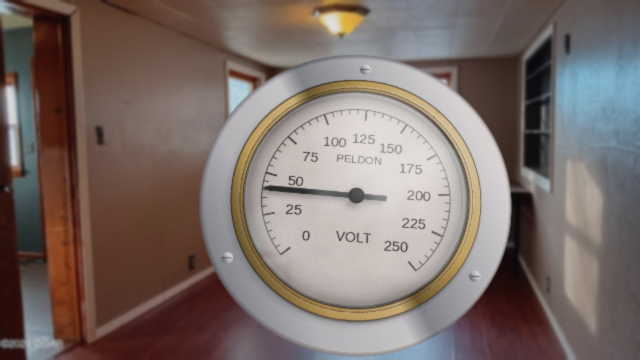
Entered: 40 V
